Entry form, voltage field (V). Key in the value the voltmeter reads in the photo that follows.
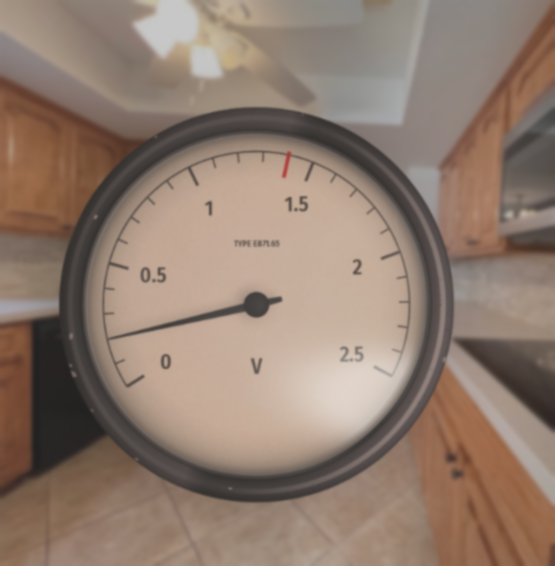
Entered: 0.2 V
